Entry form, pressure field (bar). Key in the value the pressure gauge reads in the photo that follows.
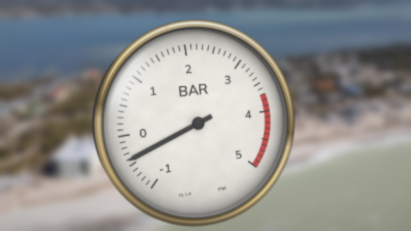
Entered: -0.4 bar
